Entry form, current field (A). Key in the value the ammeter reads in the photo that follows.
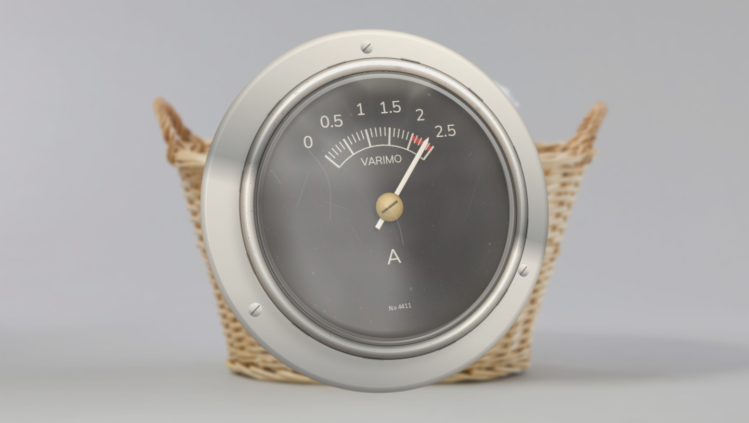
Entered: 2.3 A
